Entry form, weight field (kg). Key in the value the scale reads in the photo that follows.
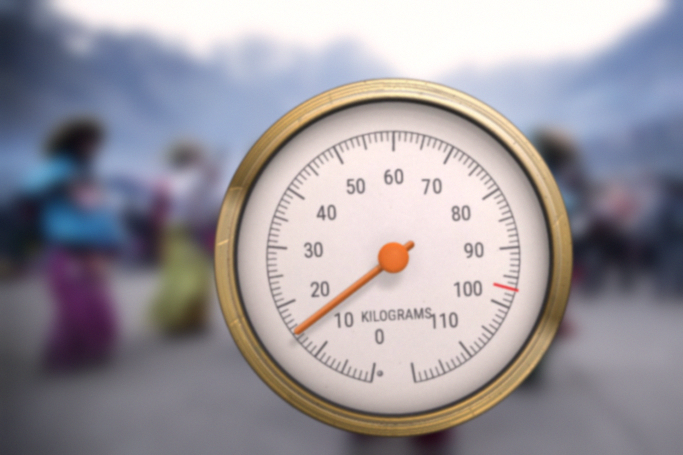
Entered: 15 kg
